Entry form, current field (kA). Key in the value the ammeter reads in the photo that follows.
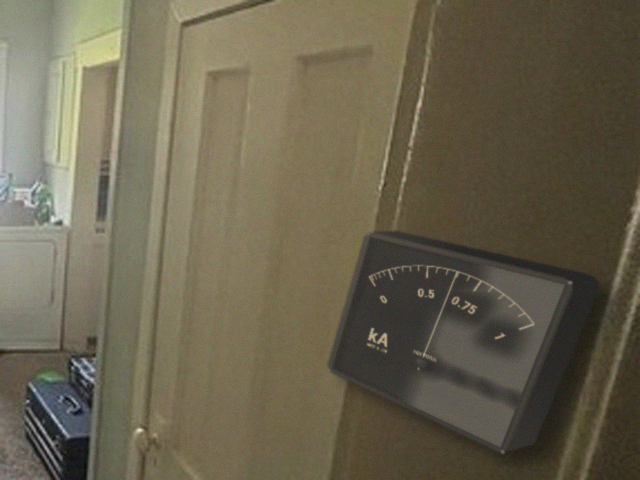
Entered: 0.65 kA
